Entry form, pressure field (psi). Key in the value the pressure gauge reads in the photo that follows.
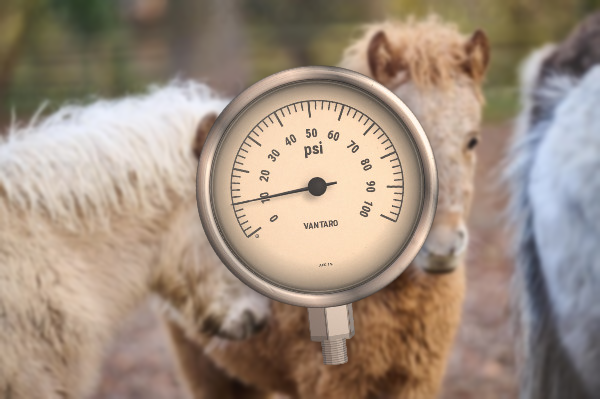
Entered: 10 psi
